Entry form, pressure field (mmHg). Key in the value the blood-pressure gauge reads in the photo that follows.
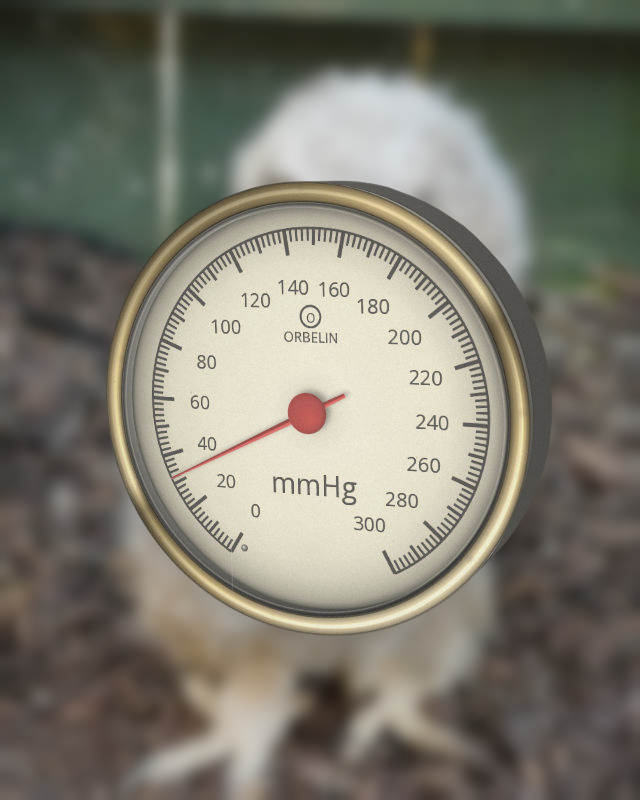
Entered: 32 mmHg
